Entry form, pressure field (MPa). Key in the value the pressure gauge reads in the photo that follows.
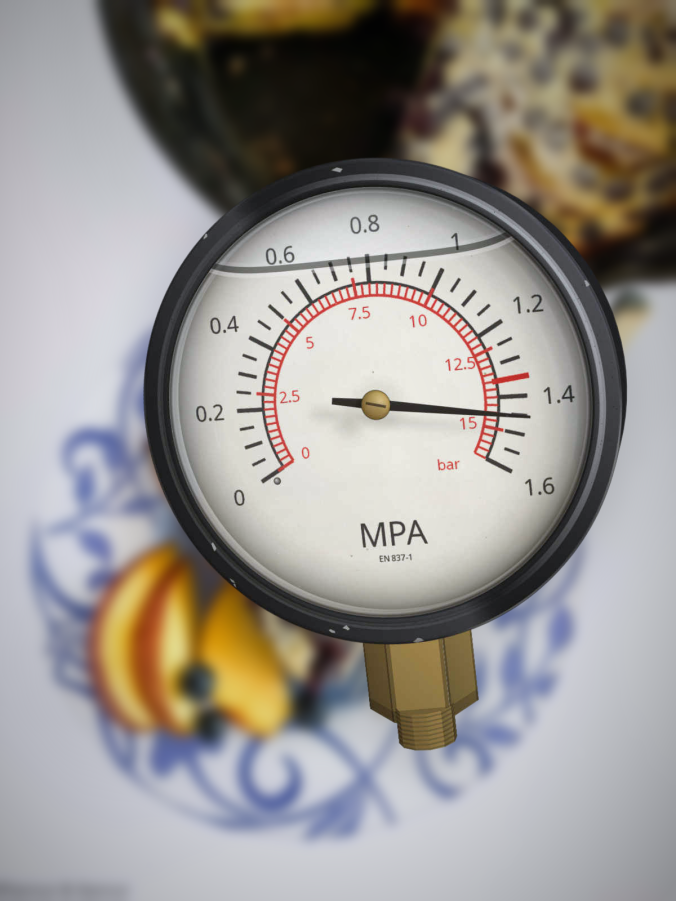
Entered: 1.45 MPa
